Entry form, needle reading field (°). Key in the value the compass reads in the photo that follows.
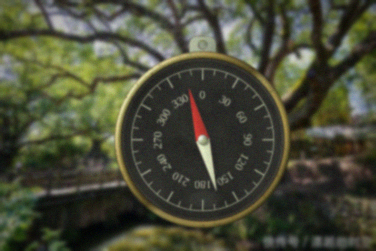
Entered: 345 °
